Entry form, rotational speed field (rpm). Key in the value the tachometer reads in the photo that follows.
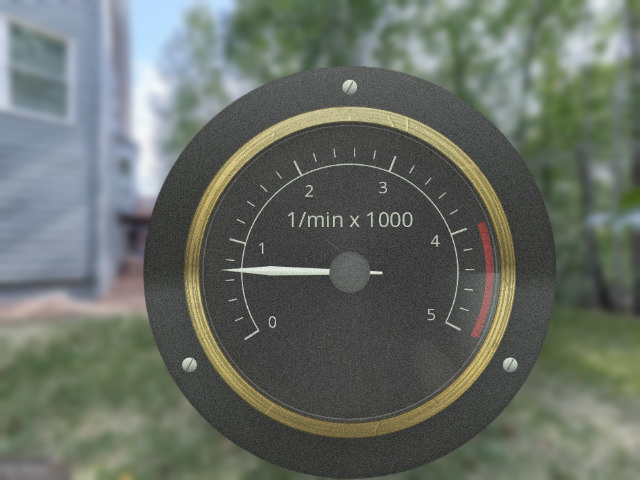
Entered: 700 rpm
